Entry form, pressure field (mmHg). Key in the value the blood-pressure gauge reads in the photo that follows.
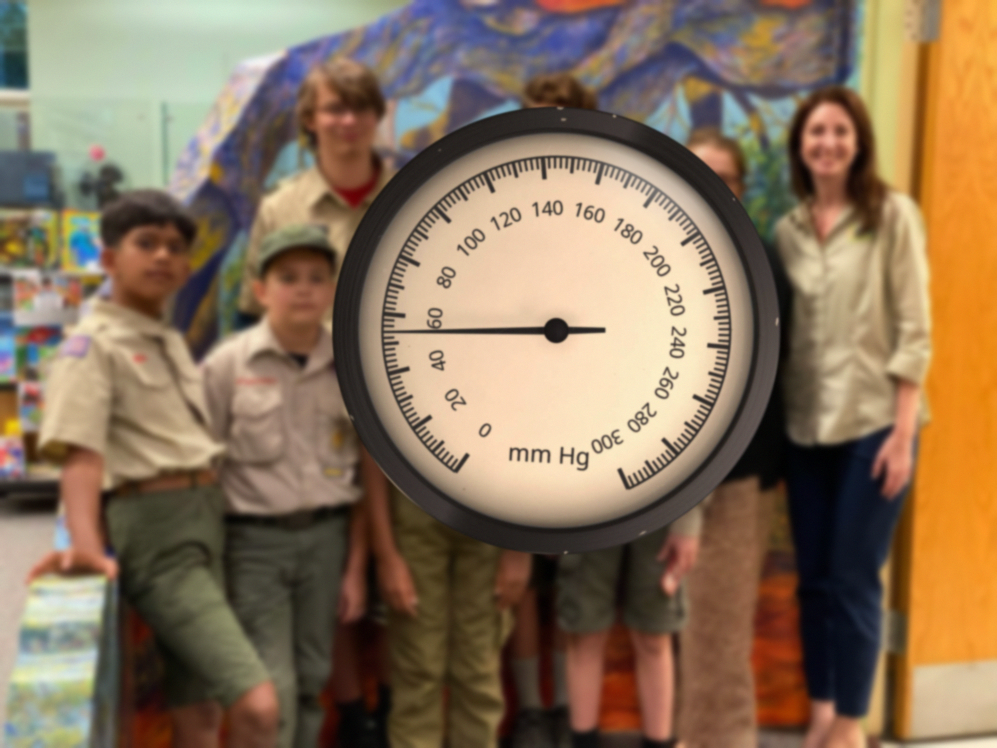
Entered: 54 mmHg
